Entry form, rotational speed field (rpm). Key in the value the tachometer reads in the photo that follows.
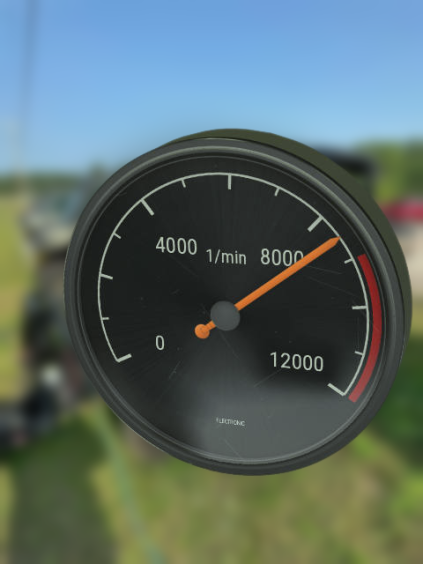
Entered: 8500 rpm
